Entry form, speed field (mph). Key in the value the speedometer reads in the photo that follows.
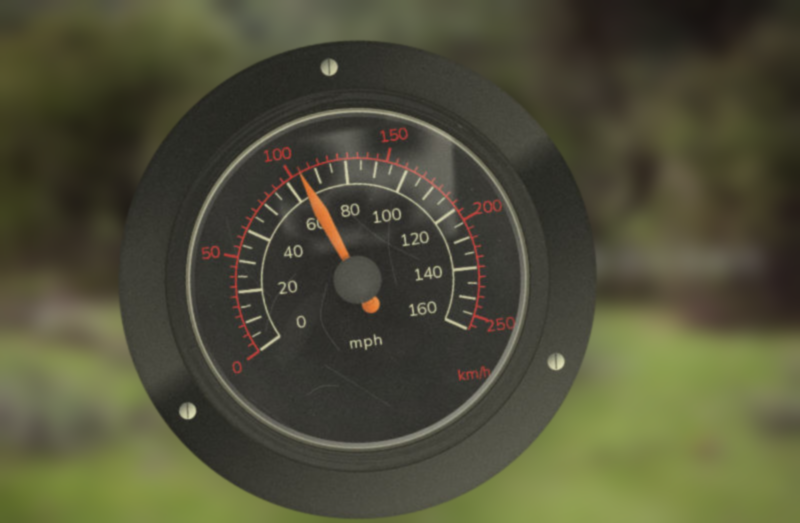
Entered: 65 mph
